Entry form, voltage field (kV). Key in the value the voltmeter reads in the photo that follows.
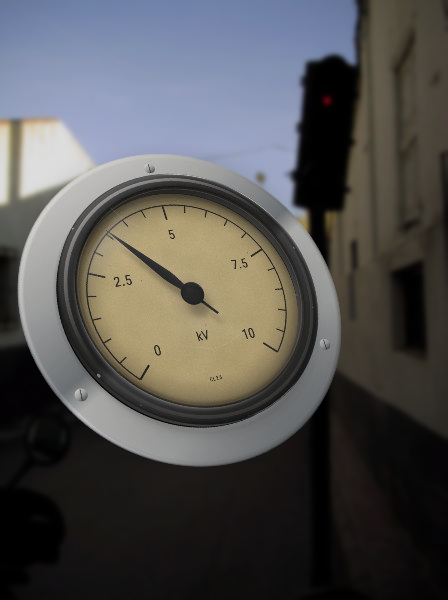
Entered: 3.5 kV
